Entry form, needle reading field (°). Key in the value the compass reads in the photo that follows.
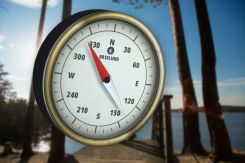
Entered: 320 °
